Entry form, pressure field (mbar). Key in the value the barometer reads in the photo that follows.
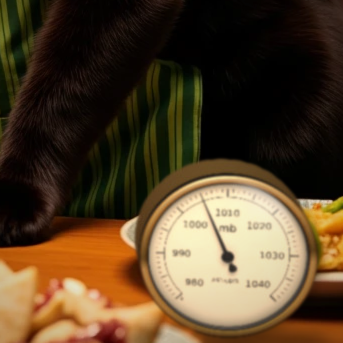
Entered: 1005 mbar
